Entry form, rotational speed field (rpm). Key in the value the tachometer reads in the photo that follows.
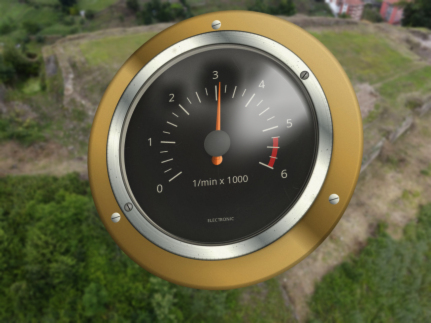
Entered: 3125 rpm
